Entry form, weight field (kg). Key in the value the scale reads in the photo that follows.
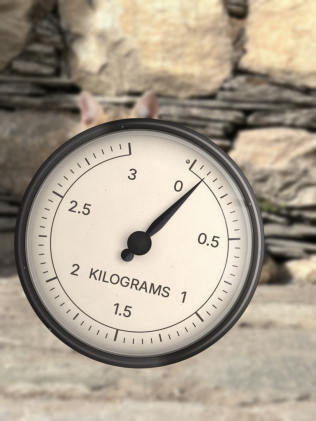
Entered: 0.1 kg
